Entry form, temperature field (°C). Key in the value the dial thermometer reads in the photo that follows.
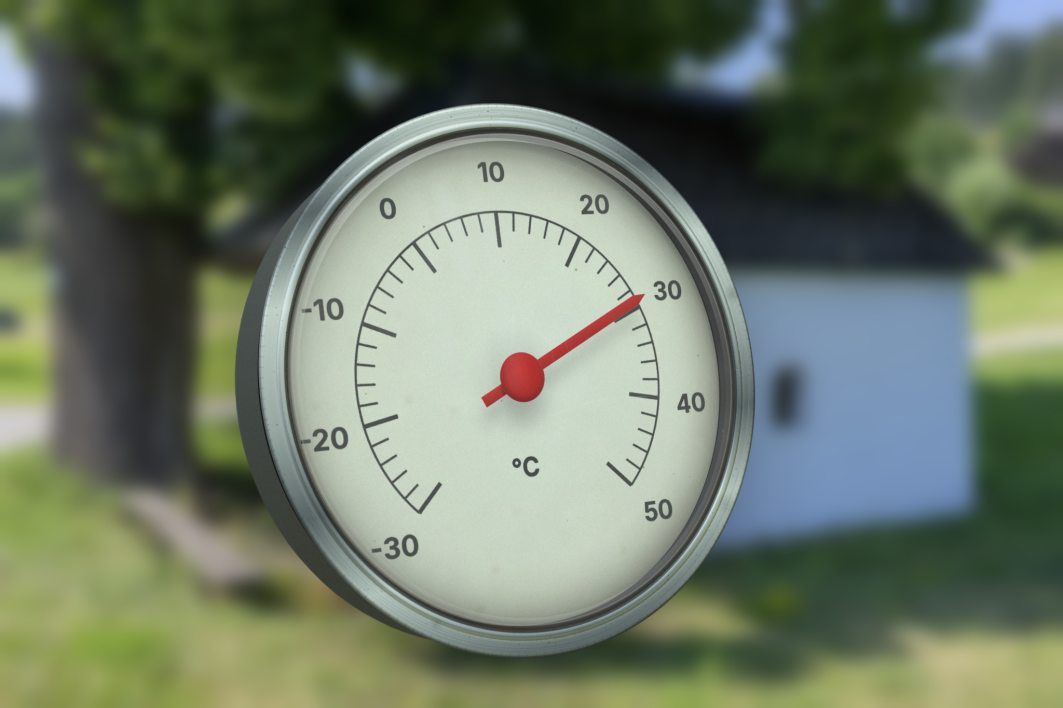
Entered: 29 °C
